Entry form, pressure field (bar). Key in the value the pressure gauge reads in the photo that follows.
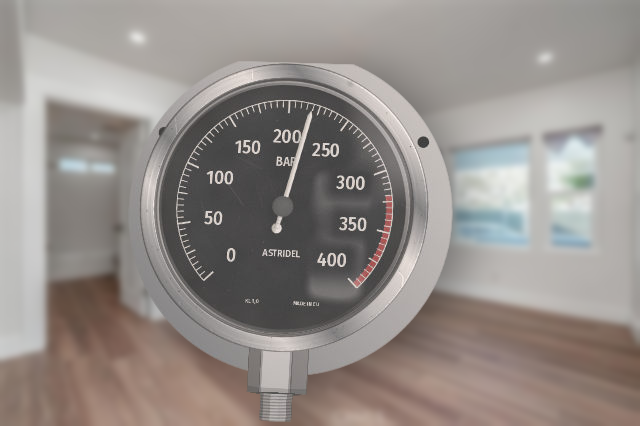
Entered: 220 bar
